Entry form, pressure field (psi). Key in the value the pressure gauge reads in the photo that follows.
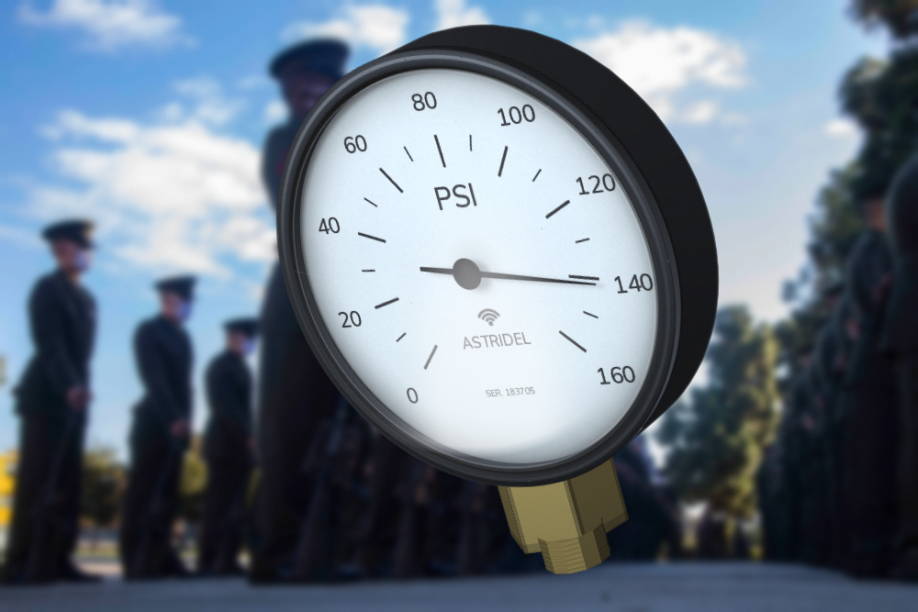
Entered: 140 psi
